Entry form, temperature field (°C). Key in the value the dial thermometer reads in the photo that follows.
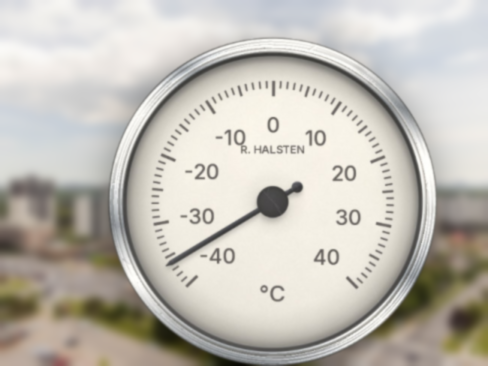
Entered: -36 °C
